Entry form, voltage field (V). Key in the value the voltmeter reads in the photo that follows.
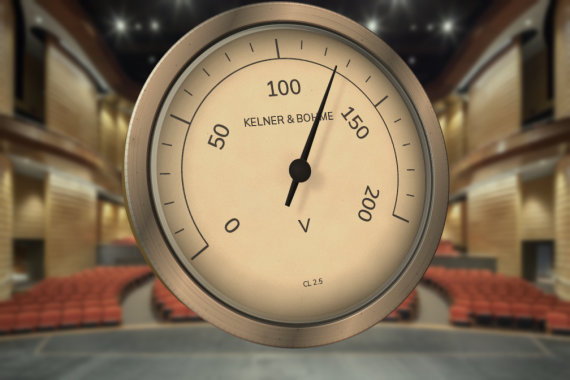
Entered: 125 V
